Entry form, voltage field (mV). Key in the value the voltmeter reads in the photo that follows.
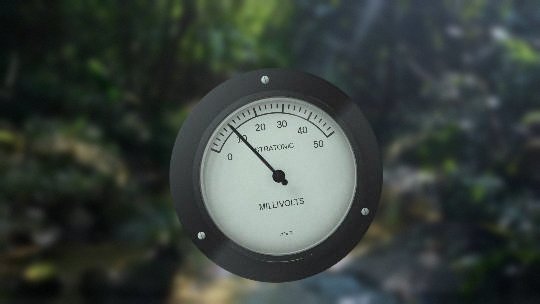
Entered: 10 mV
